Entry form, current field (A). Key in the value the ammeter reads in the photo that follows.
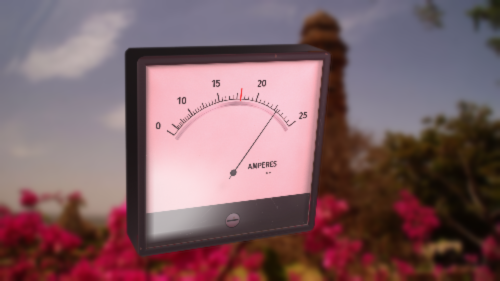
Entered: 22.5 A
